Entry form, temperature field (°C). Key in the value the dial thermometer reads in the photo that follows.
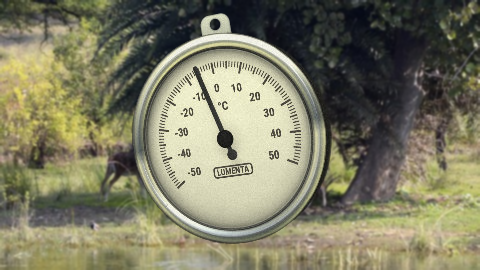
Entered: -5 °C
